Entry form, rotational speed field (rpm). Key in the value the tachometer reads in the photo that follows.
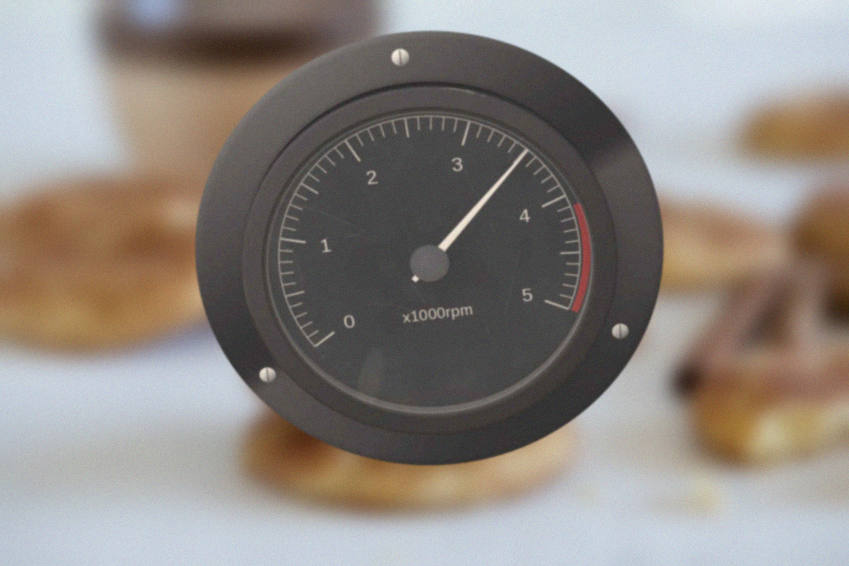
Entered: 3500 rpm
